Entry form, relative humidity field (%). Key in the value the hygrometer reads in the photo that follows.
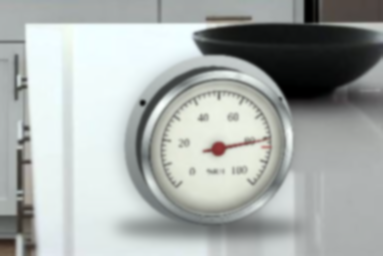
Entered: 80 %
